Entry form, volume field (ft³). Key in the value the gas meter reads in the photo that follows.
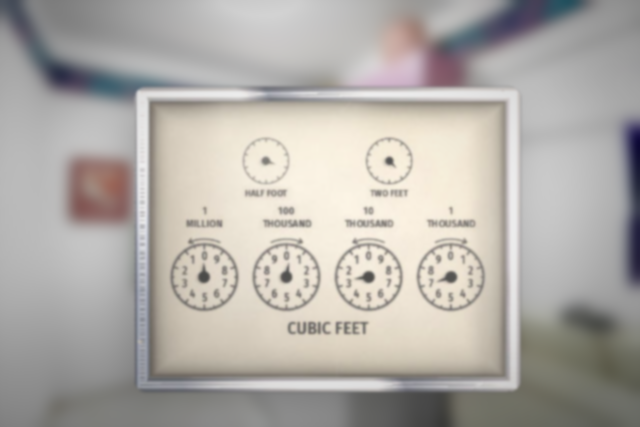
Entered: 2700 ft³
